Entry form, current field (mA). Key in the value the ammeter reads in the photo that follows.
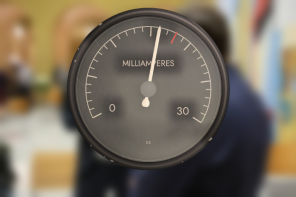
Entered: 16 mA
